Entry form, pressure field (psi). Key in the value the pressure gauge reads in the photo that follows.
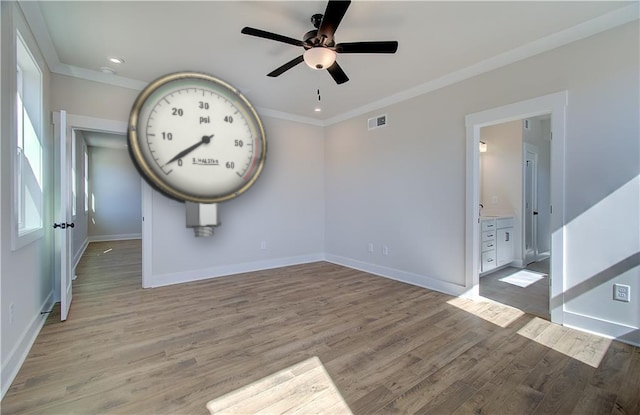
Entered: 2 psi
